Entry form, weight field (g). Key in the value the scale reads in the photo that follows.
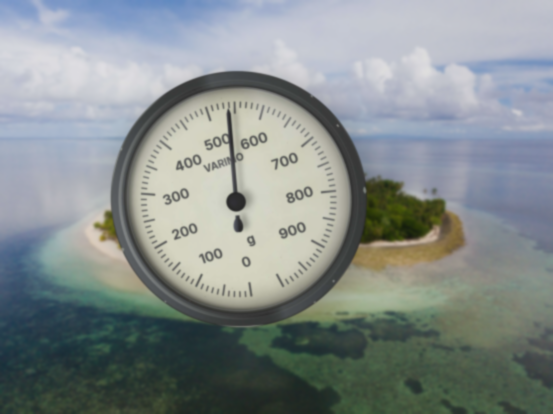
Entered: 540 g
